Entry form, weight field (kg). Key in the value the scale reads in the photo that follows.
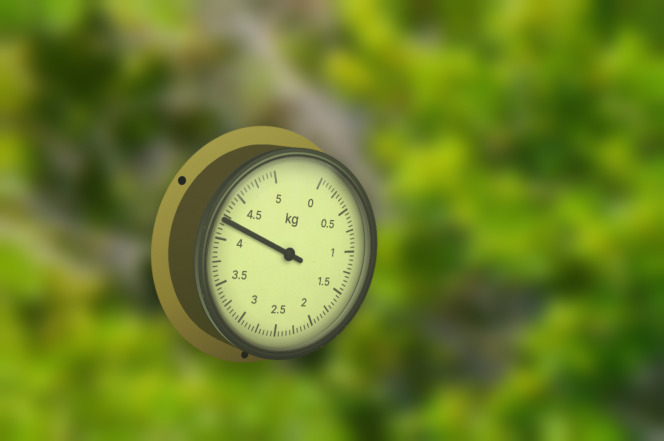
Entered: 4.2 kg
